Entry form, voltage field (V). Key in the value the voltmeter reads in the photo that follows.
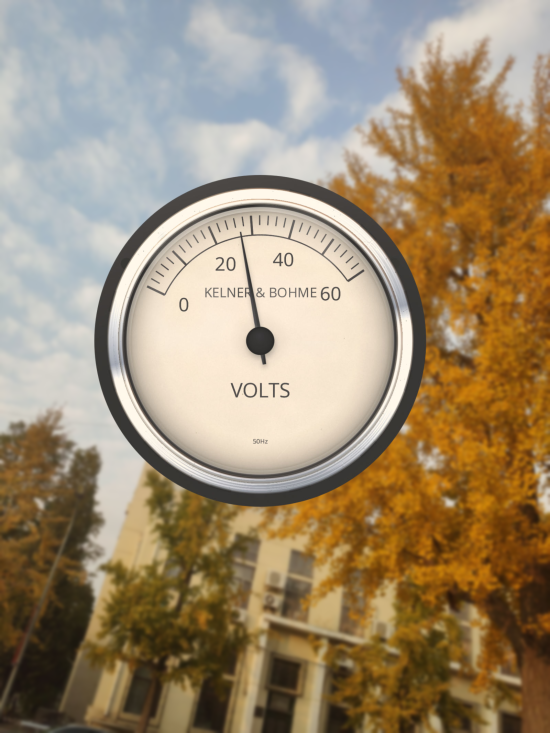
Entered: 27 V
